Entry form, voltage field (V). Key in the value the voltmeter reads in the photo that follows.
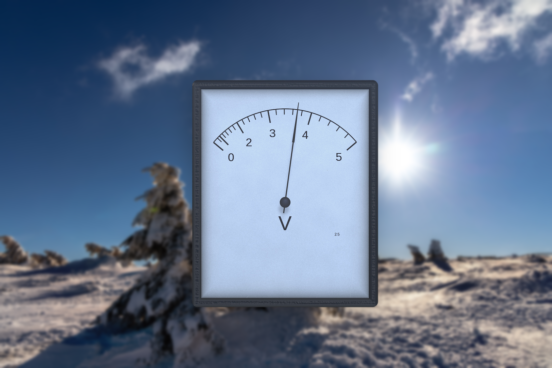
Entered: 3.7 V
